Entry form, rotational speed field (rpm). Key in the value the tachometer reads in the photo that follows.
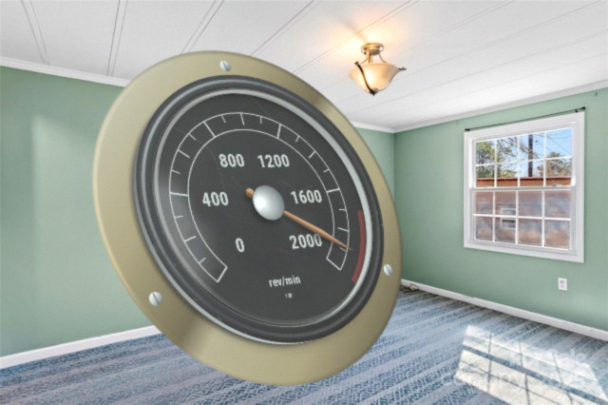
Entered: 1900 rpm
